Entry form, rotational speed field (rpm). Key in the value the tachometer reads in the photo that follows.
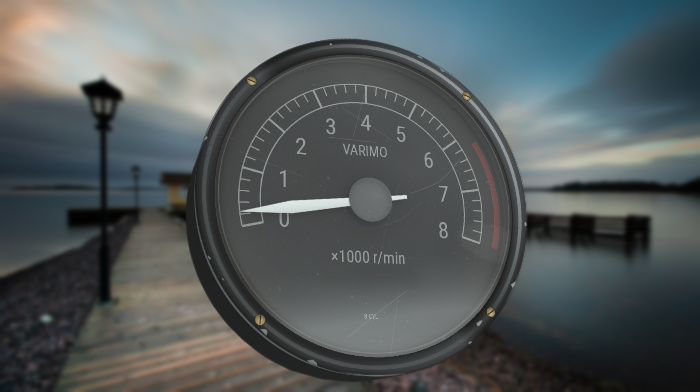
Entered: 200 rpm
